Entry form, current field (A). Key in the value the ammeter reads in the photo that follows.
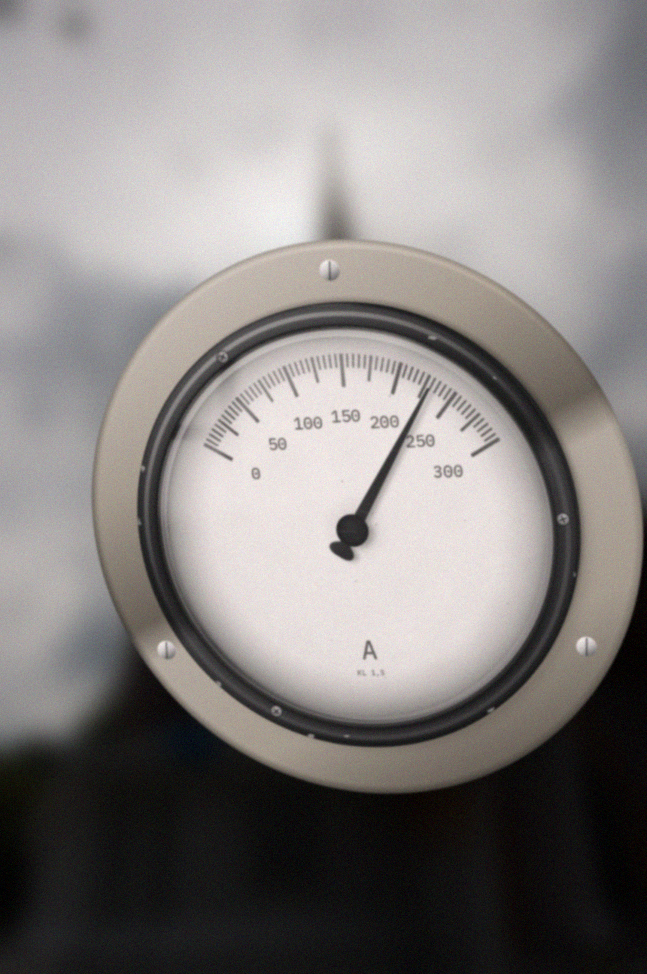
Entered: 230 A
